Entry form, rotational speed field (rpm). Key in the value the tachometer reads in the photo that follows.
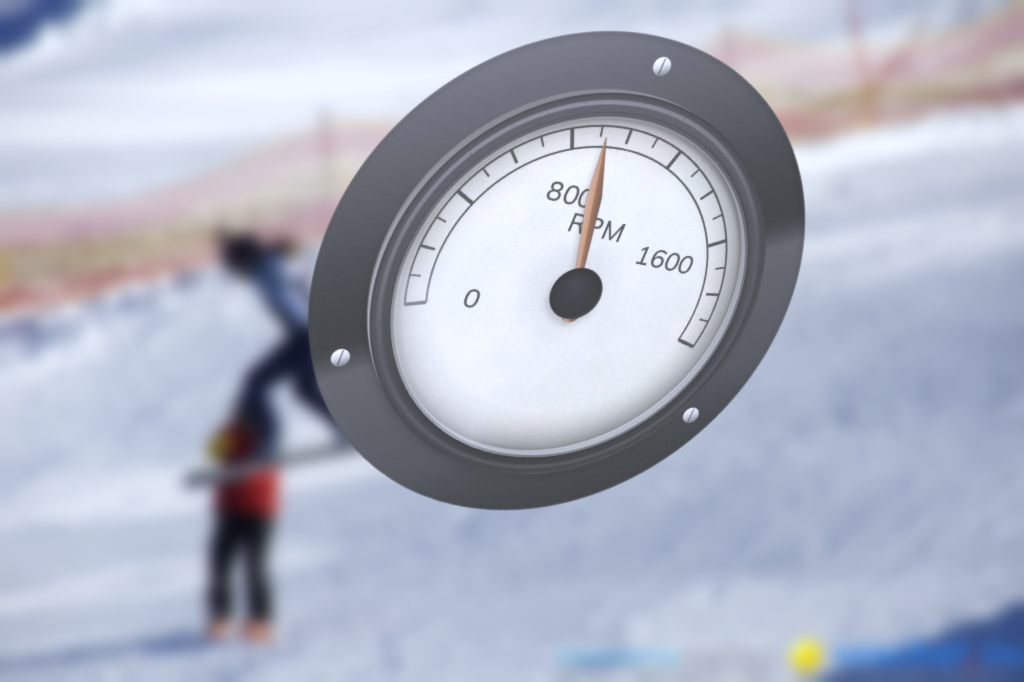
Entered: 900 rpm
